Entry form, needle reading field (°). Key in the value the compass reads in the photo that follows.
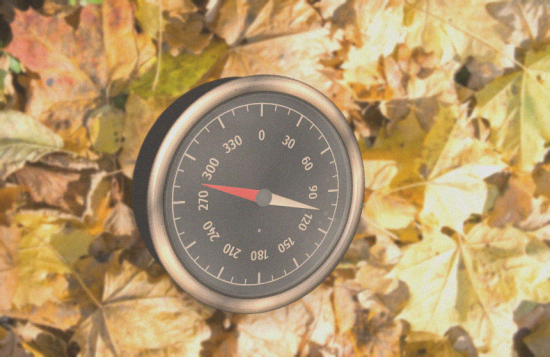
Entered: 285 °
